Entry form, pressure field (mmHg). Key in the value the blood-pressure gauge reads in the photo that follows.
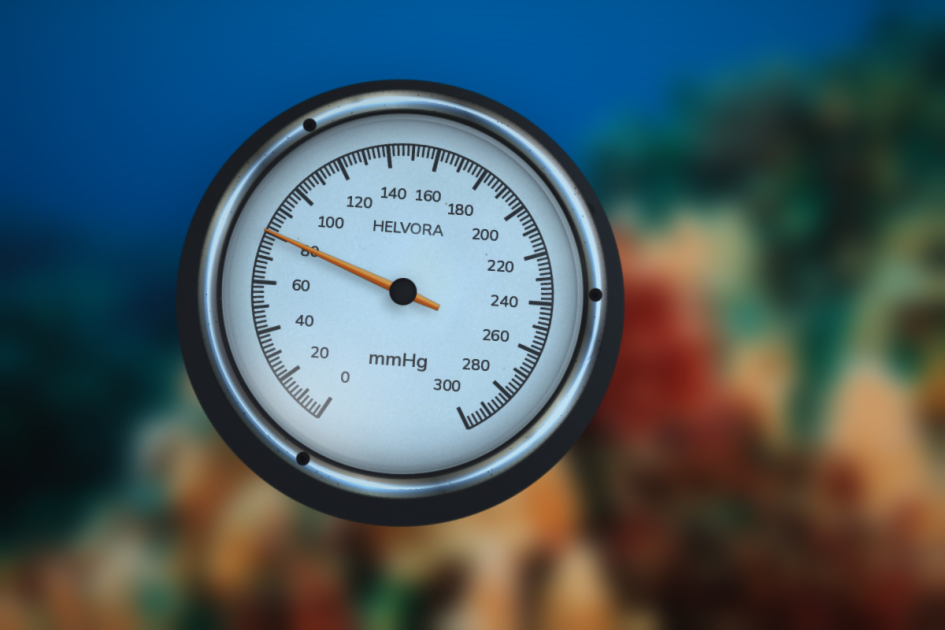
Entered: 80 mmHg
